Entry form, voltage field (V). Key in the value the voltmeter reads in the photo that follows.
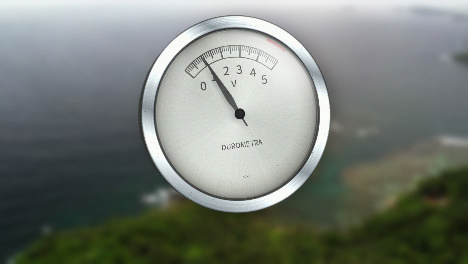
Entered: 1 V
